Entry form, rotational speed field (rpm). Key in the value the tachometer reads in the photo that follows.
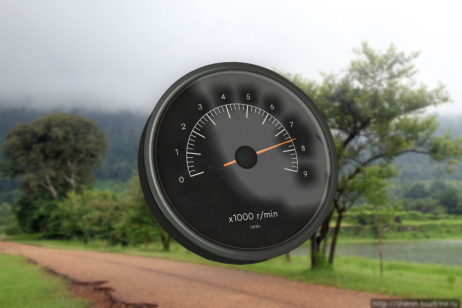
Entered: 7600 rpm
